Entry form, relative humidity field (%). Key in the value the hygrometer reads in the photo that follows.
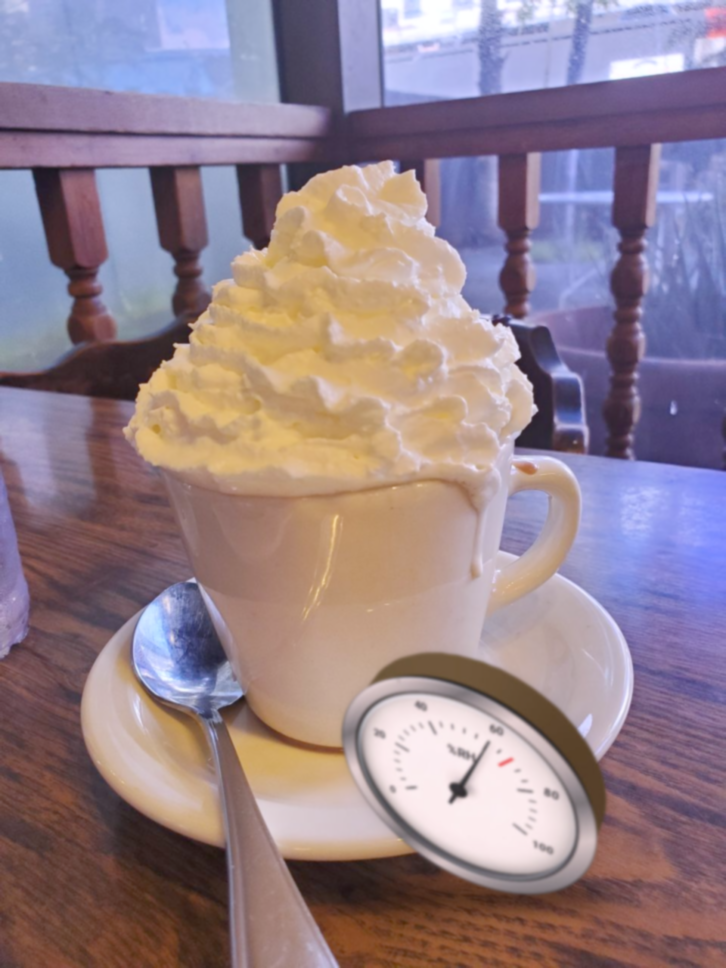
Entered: 60 %
